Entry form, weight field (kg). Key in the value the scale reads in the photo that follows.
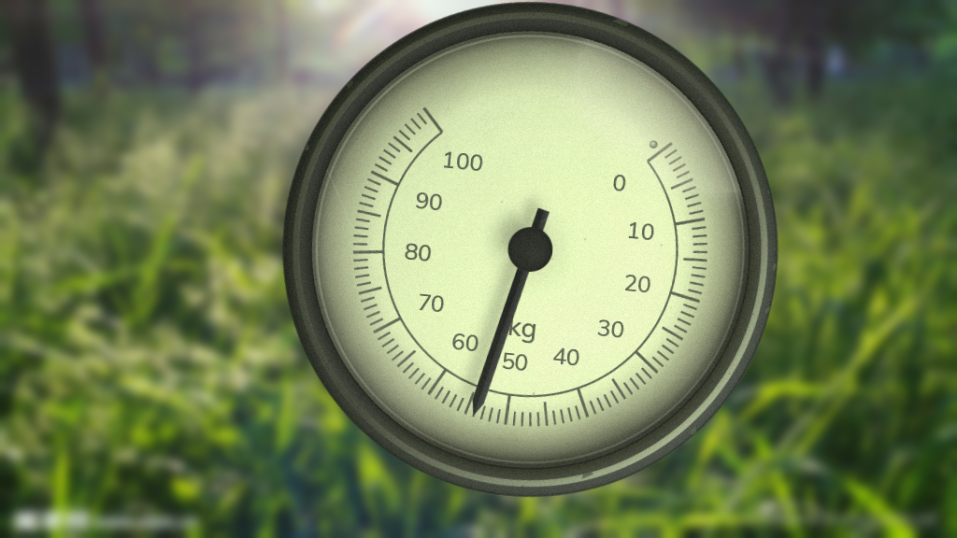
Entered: 54 kg
